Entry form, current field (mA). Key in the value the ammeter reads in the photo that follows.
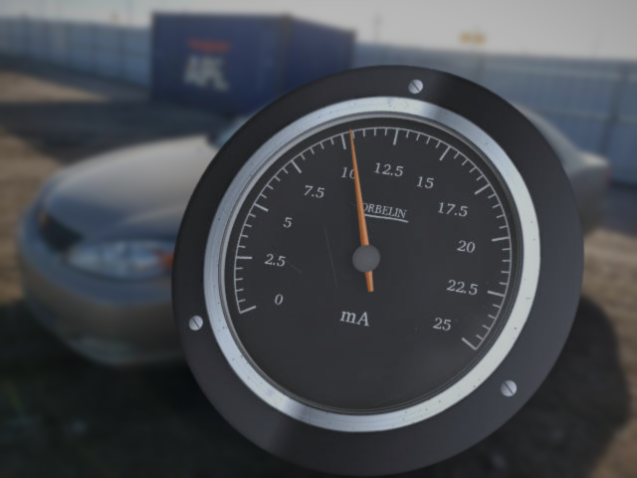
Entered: 10.5 mA
